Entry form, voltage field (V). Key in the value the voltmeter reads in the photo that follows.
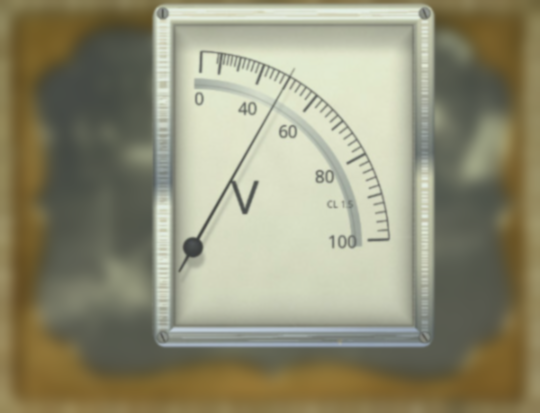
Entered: 50 V
